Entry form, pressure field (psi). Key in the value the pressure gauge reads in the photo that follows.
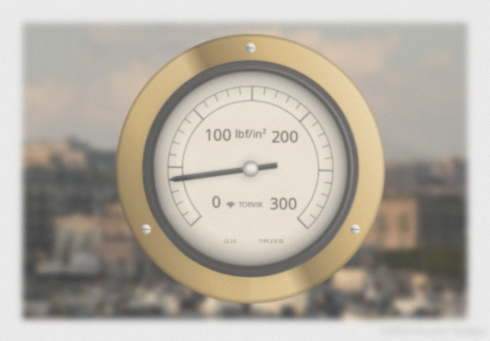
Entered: 40 psi
